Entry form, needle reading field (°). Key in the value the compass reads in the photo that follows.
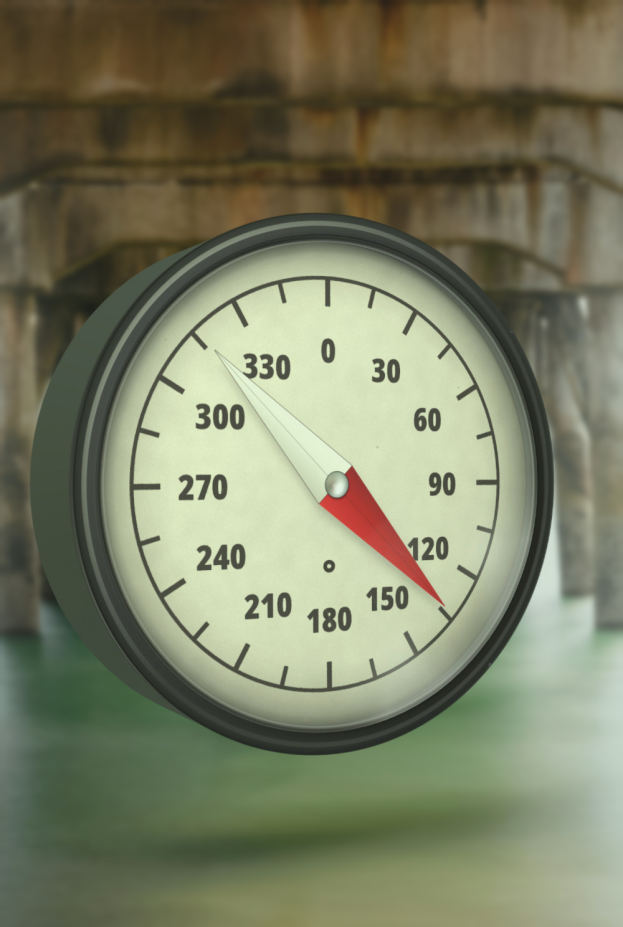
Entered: 135 °
